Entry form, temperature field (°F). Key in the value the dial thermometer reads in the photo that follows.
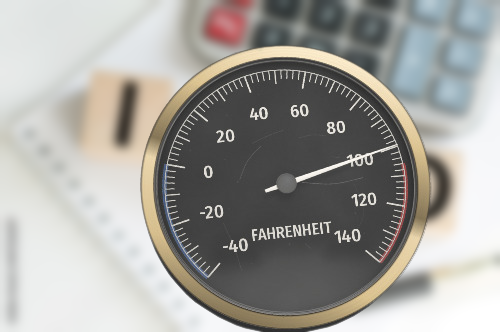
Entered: 100 °F
